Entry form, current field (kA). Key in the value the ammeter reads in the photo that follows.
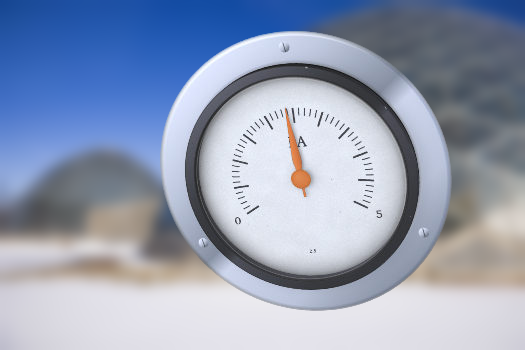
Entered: 2.4 kA
